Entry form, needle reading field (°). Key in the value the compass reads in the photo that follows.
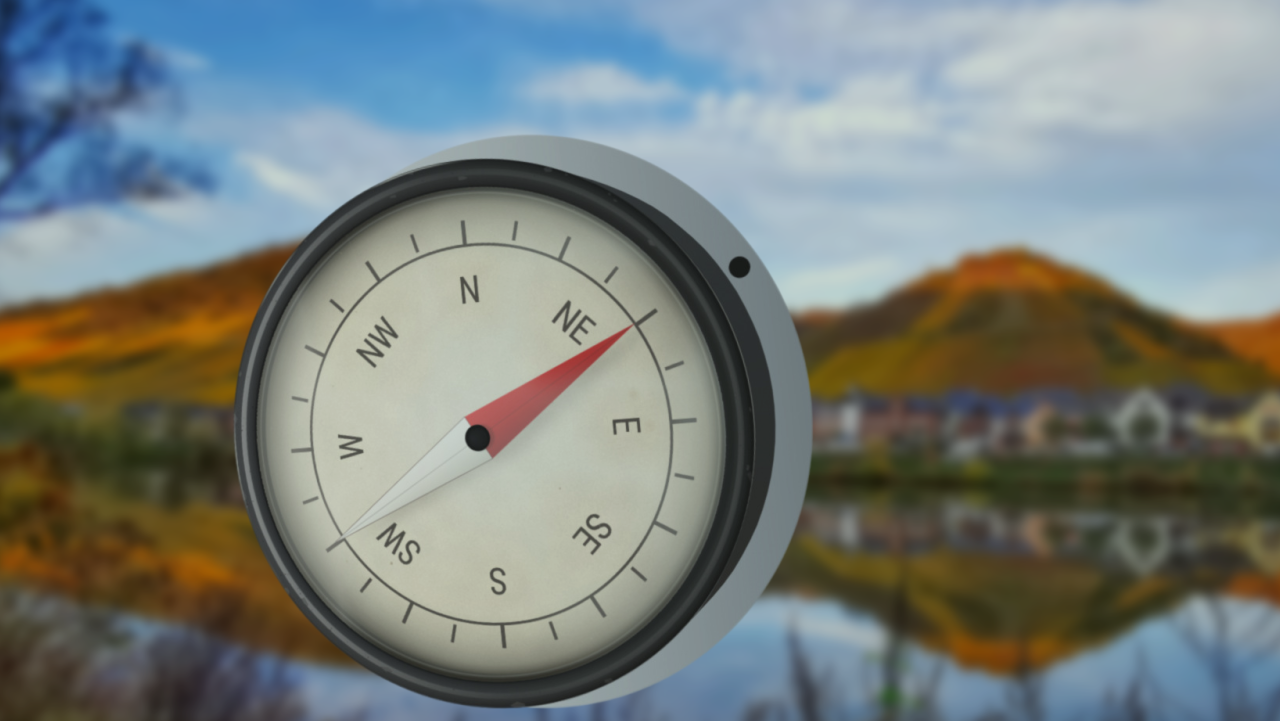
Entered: 60 °
